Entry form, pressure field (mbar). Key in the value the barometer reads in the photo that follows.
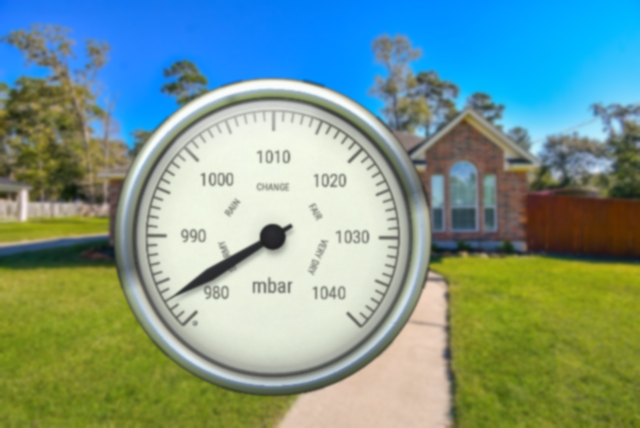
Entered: 983 mbar
